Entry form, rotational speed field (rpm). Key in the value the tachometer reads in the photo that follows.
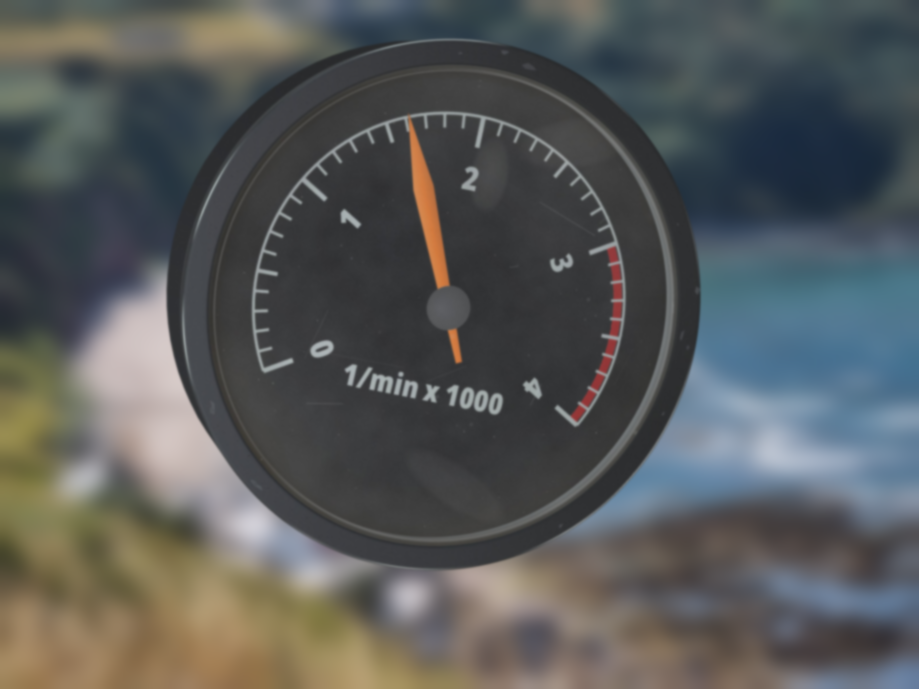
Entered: 1600 rpm
